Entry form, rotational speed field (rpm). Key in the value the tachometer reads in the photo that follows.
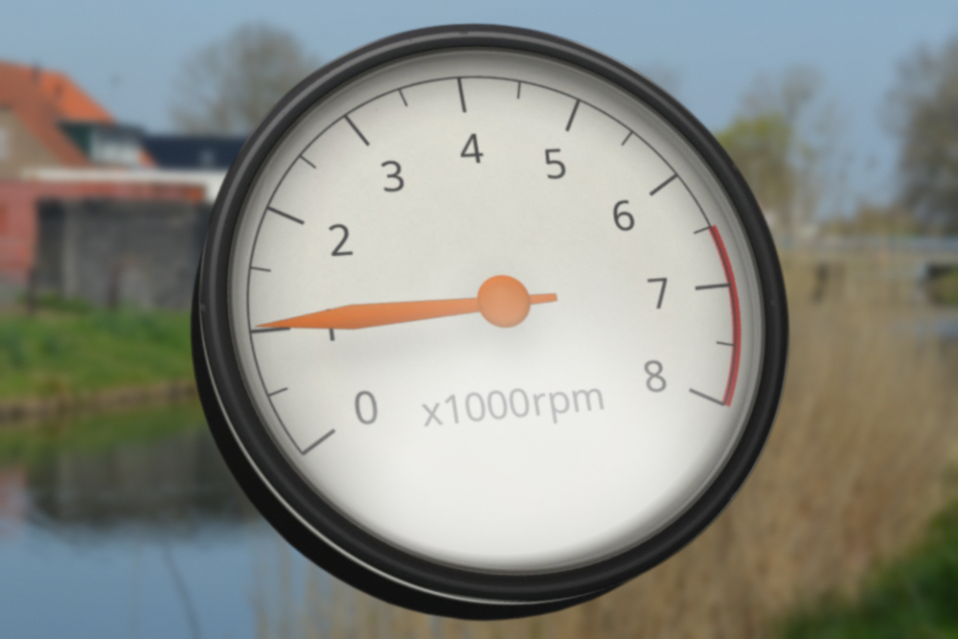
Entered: 1000 rpm
